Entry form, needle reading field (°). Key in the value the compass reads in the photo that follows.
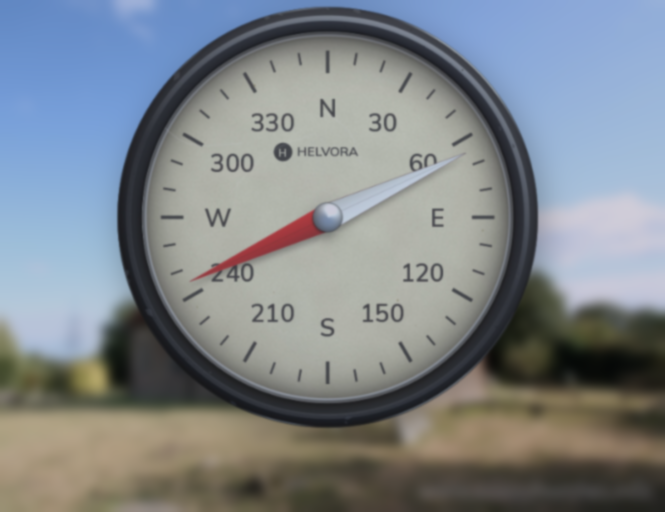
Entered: 245 °
